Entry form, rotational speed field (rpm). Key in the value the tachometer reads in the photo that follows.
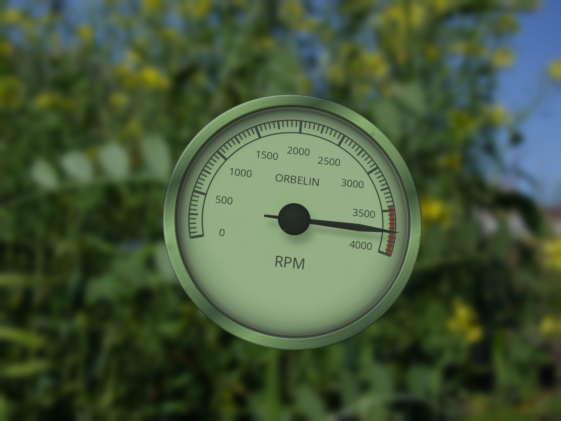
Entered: 3750 rpm
